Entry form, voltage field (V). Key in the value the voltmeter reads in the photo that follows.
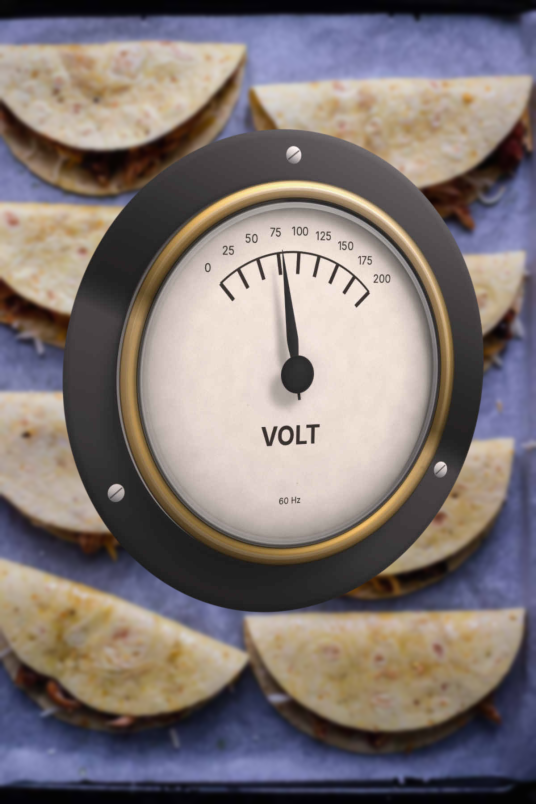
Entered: 75 V
